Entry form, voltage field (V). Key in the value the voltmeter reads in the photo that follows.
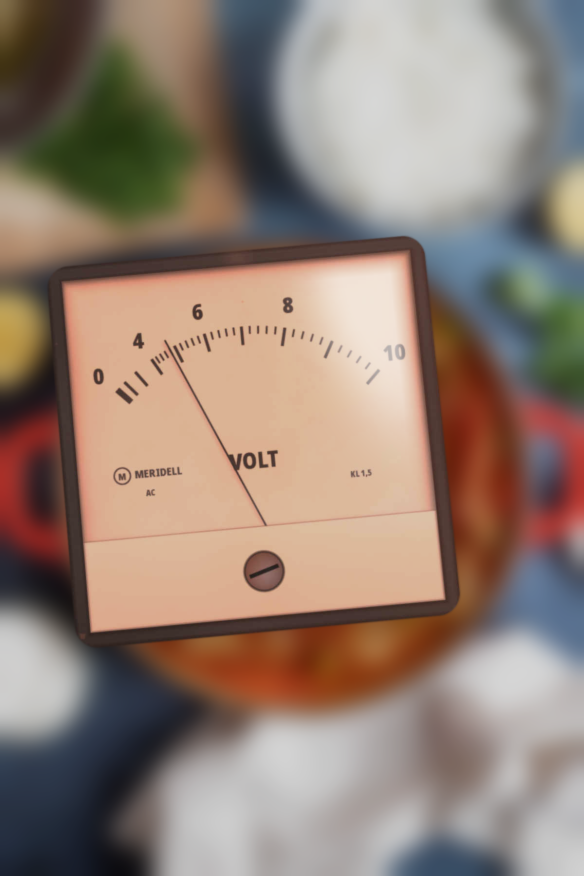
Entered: 4.8 V
